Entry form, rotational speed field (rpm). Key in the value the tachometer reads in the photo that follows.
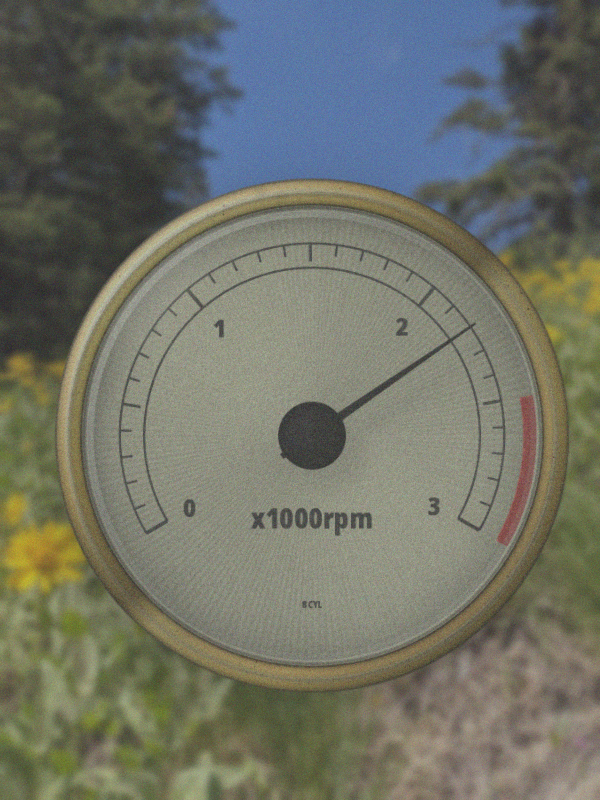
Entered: 2200 rpm
